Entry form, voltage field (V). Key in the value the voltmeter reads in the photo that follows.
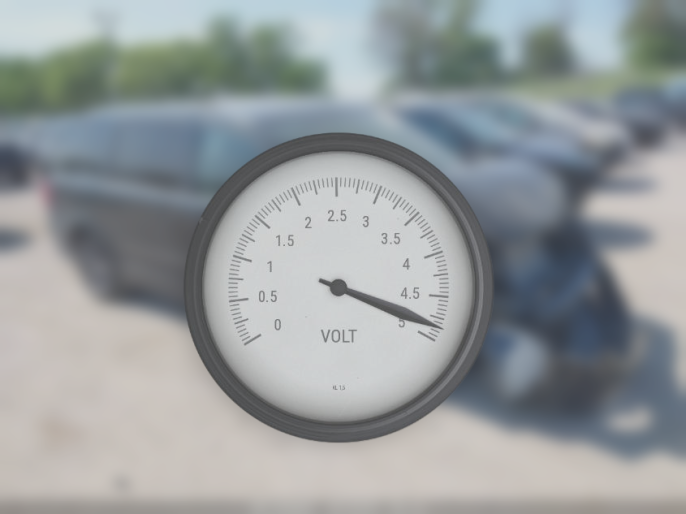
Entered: 4.85 V
